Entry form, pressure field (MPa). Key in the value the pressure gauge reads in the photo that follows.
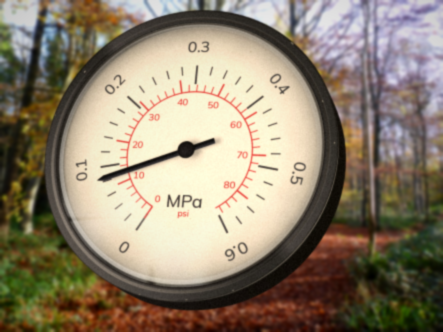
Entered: 0.08 MPa
